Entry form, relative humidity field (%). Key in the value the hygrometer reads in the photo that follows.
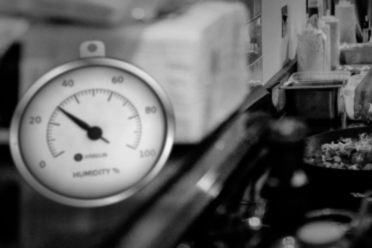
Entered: 30 %
